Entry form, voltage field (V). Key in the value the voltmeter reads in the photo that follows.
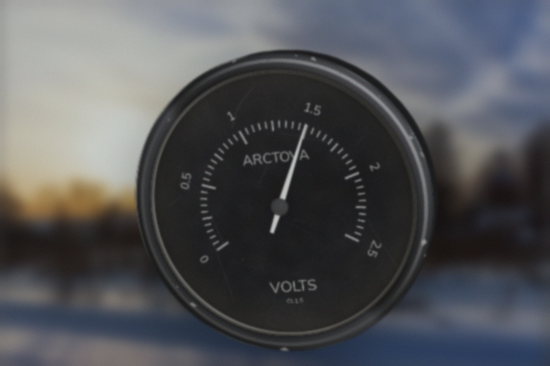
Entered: 1.5 V
